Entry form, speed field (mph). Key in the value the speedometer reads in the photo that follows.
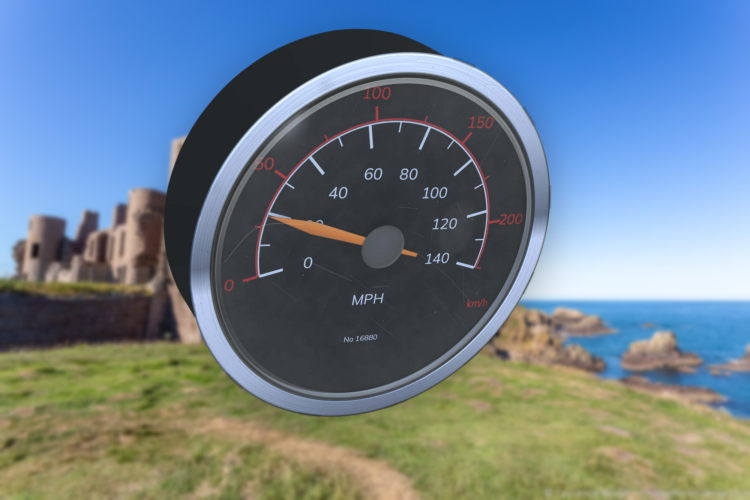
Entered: 20 mph
